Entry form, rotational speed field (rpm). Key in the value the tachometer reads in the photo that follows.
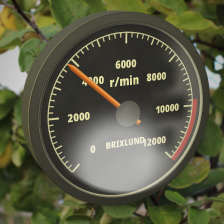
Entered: 3800 rpm
